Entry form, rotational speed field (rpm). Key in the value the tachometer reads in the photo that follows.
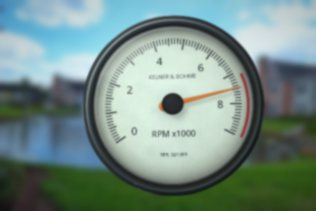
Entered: 7500 rpm
